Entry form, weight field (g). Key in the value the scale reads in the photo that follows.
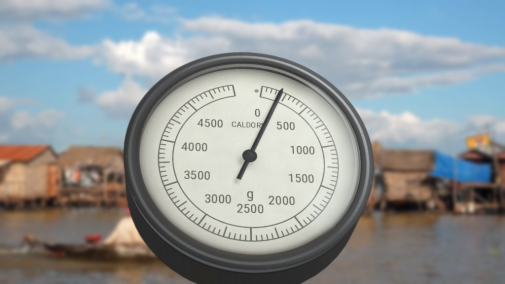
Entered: 200 g
